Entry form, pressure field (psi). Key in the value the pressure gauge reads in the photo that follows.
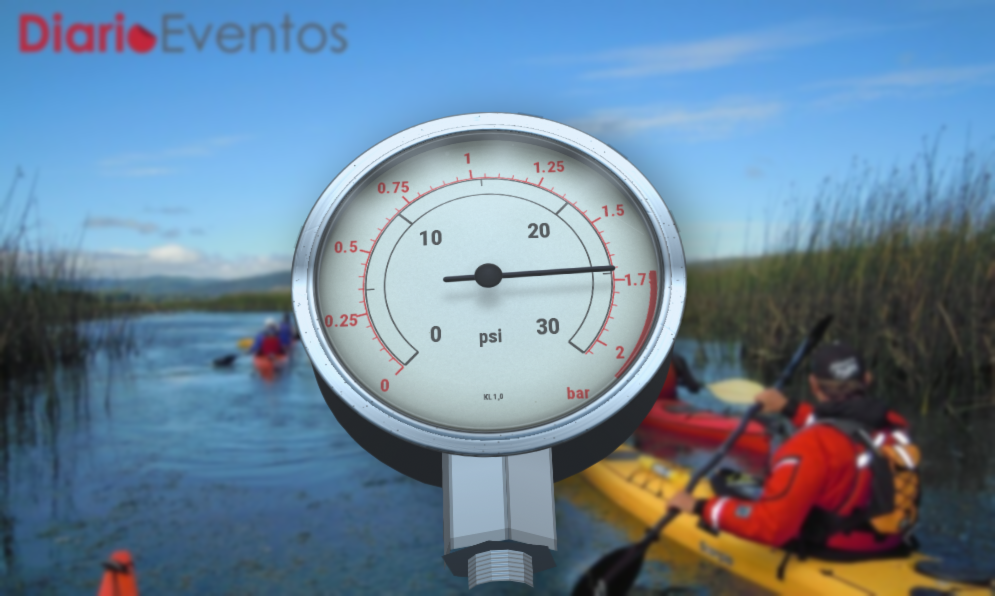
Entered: 25 psi
